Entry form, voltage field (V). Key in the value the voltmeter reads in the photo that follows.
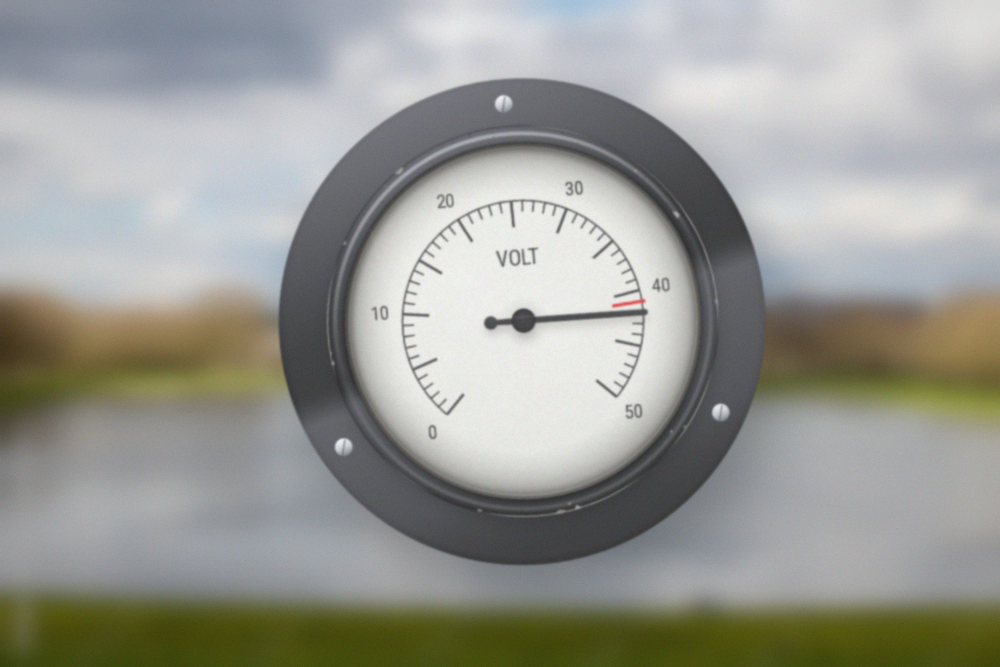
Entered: 42 V
